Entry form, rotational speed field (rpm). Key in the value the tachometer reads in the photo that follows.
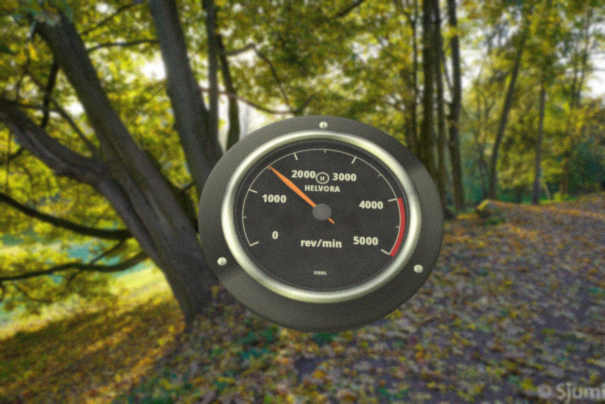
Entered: 1500 rpm
